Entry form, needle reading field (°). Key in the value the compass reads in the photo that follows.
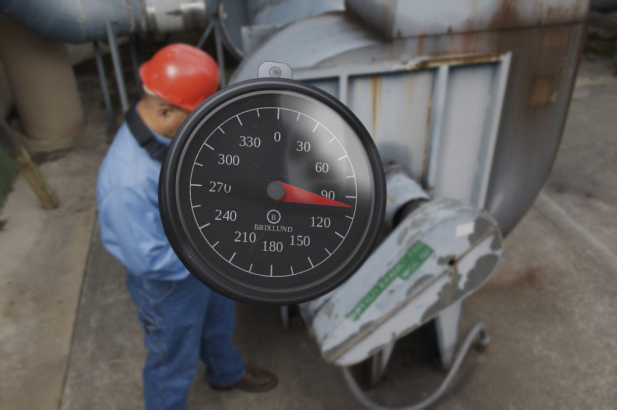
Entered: 97.5 °
